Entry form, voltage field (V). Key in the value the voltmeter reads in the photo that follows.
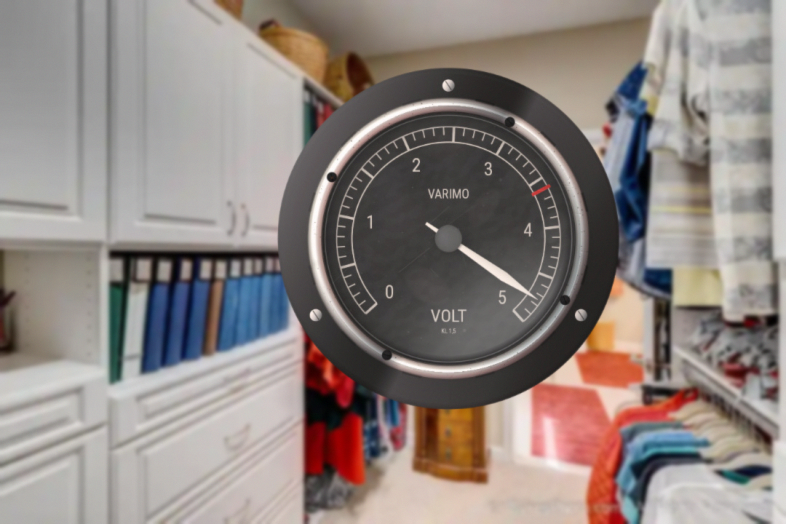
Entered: 4.75 V
